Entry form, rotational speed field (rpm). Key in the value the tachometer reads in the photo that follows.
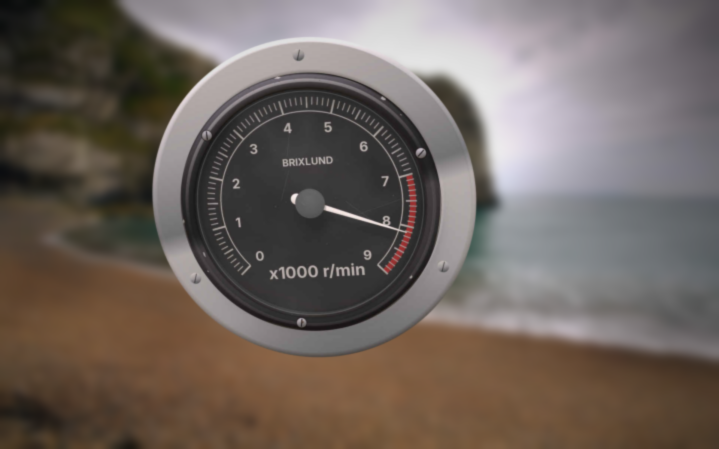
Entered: 8100 rpm
